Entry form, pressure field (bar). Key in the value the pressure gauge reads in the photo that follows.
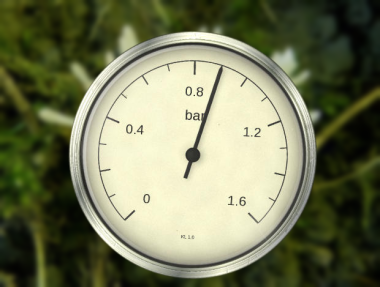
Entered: 0.9 bar
